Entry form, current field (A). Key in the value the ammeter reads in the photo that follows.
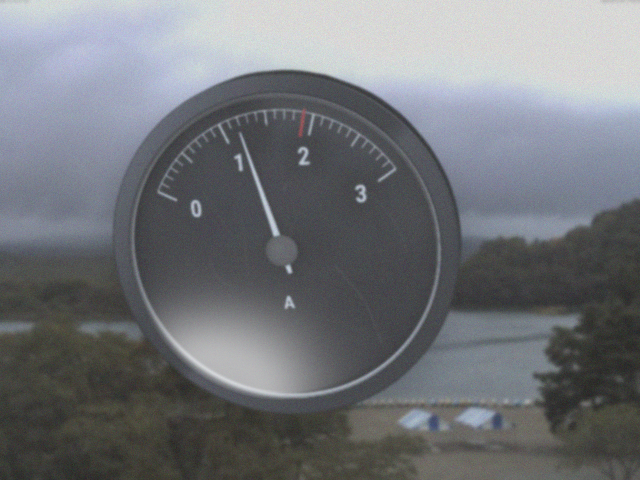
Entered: 1.2 A
